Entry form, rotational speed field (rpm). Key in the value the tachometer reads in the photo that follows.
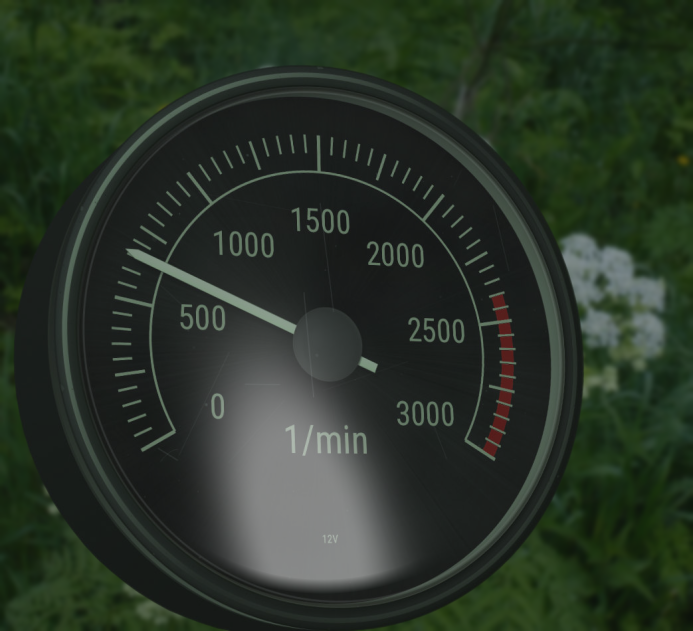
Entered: 650 rpm
